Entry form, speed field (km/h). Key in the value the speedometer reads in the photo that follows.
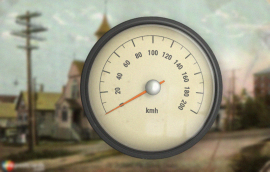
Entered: 0 km/h
